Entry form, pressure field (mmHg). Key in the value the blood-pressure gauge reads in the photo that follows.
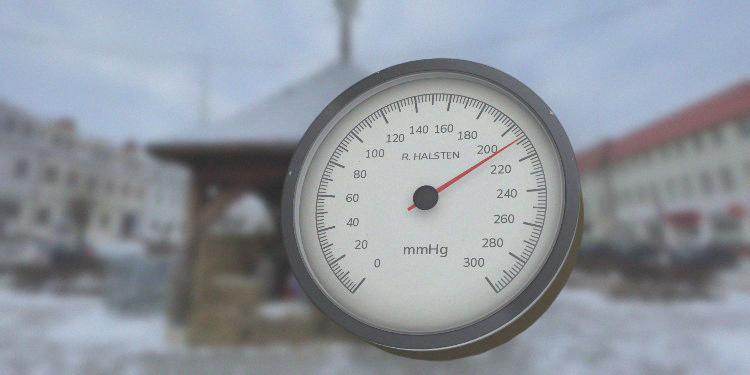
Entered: 210 mmHg
